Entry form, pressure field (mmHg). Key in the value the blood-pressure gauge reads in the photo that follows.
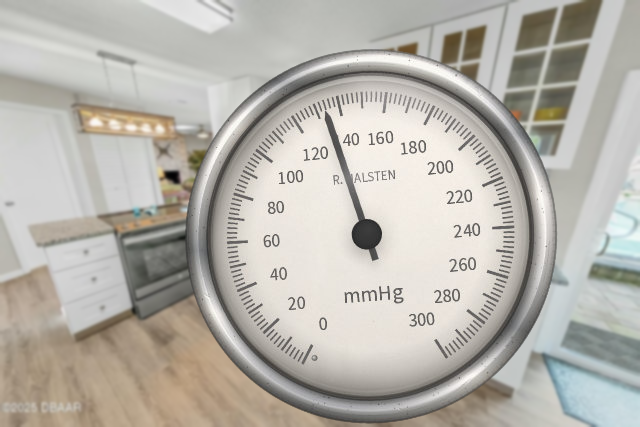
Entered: 134 mmHg
